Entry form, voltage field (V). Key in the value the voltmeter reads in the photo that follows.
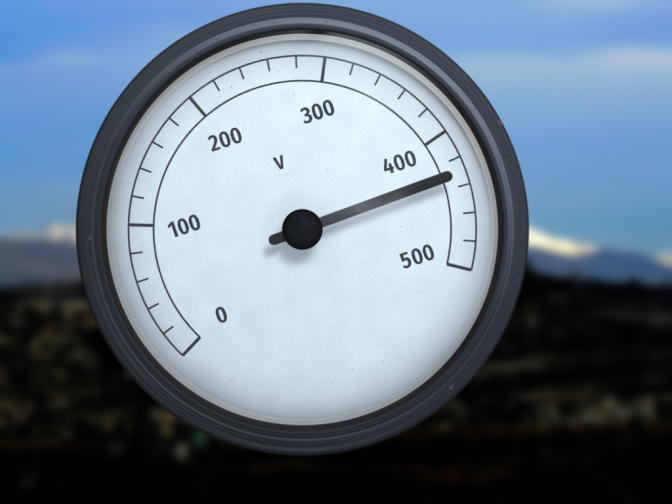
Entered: 430 V
